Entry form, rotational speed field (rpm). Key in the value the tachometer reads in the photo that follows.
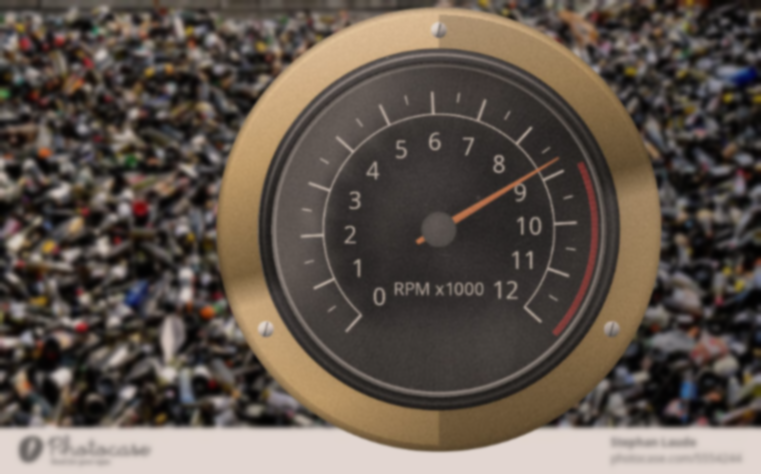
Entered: 8750 rpm
